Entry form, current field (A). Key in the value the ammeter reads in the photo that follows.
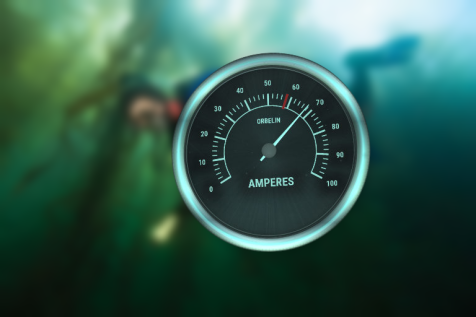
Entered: 68 A
